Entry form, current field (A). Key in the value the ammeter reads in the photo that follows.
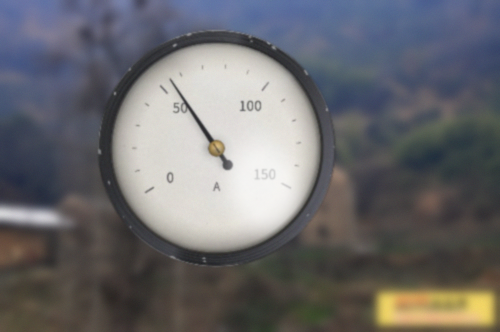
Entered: 55 A
